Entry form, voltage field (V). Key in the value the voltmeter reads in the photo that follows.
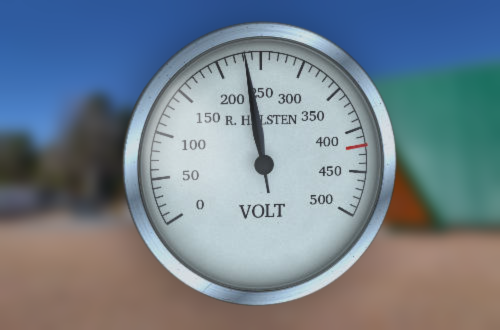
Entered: 230 V
